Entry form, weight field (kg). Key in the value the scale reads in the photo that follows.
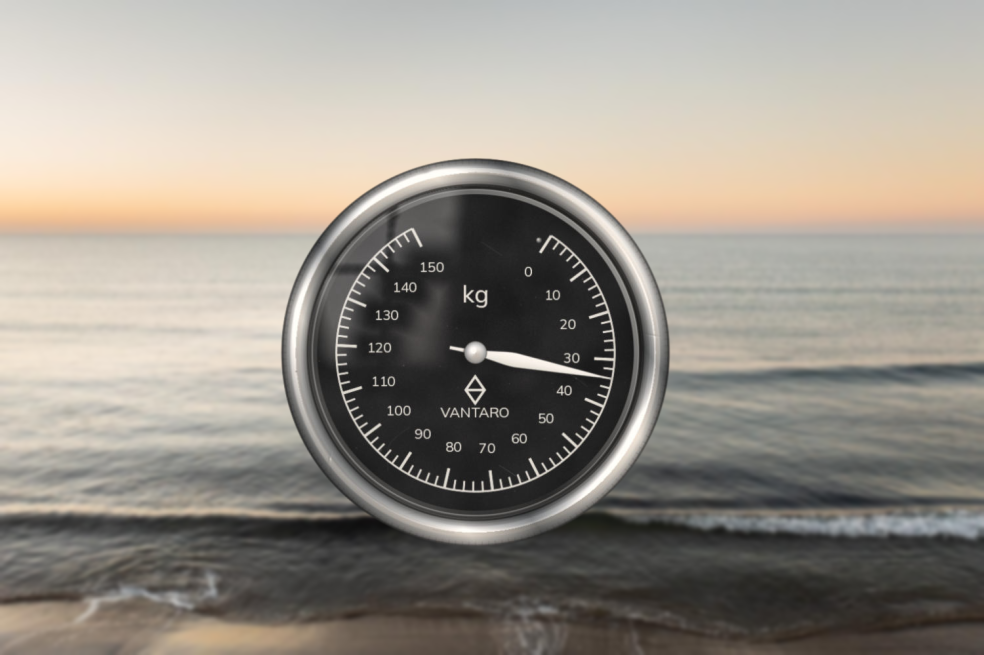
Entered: 34 kg
